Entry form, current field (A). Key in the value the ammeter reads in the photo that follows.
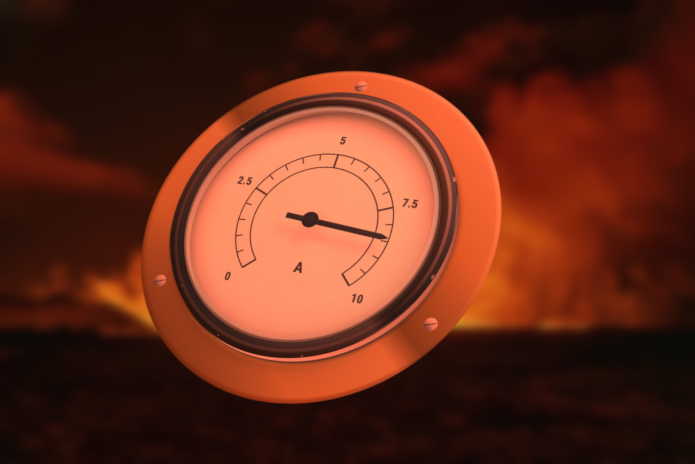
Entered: 8.5 A
